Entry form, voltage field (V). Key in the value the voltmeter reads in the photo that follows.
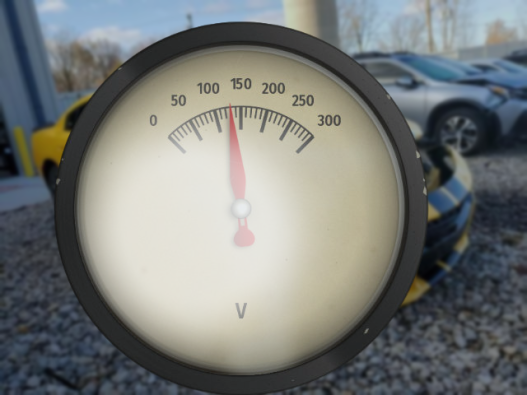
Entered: 130 V
